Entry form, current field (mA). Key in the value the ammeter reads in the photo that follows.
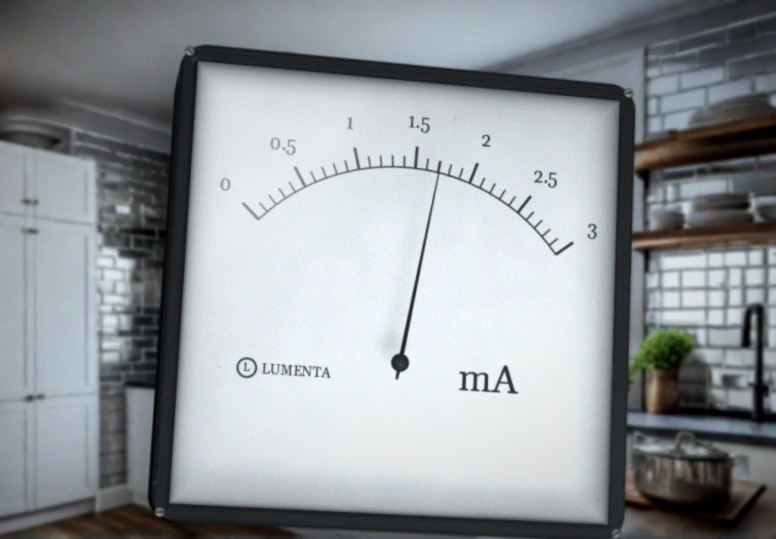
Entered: 1.7 mA
